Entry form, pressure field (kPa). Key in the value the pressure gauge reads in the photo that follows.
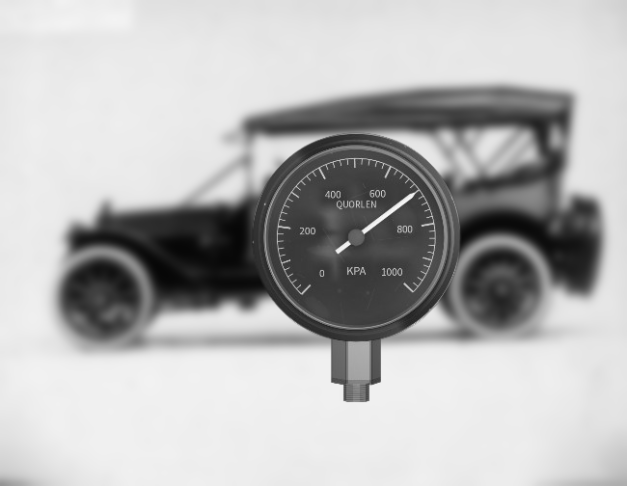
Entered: 700 kPa
